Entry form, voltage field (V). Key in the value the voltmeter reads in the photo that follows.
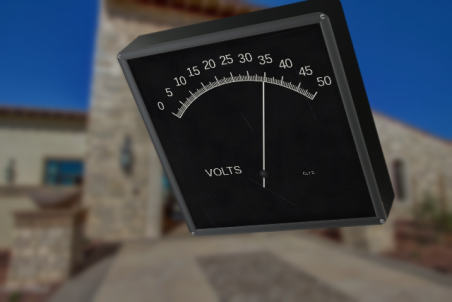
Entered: 35 V
